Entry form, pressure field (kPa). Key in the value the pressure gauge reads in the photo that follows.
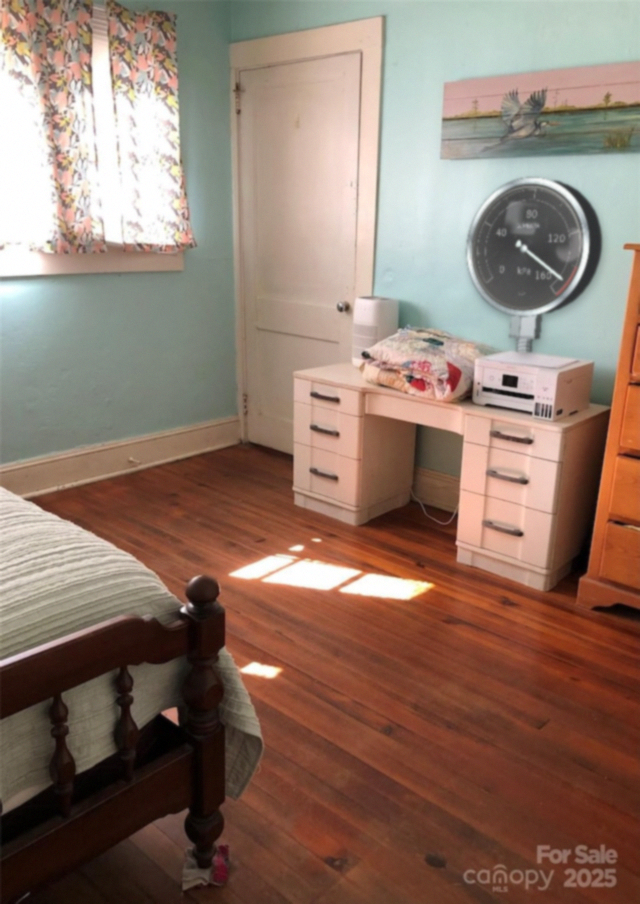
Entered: 150 kPa
